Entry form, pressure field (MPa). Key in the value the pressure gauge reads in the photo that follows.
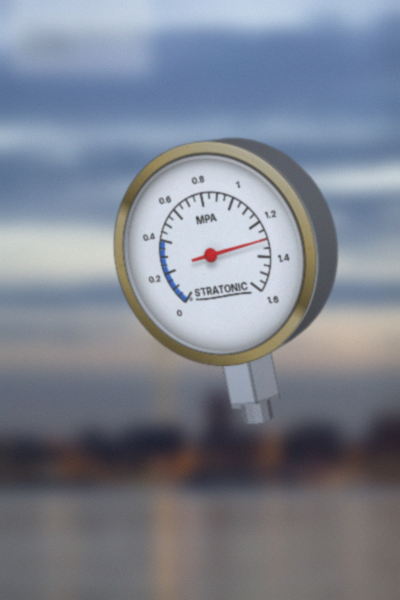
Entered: 1.3 MPa
